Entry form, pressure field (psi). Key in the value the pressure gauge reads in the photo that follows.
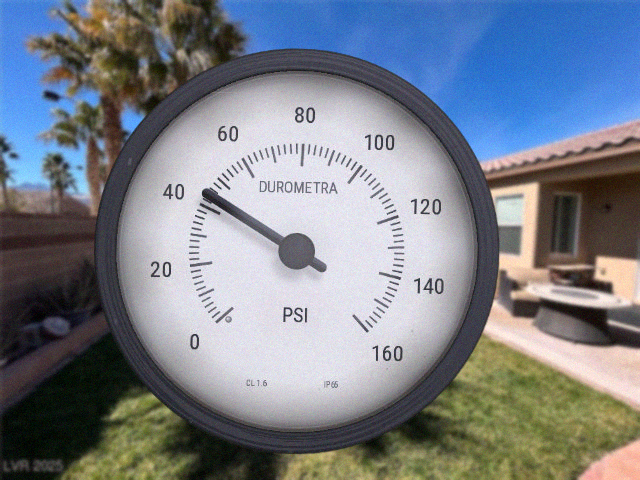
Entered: 44 psi
